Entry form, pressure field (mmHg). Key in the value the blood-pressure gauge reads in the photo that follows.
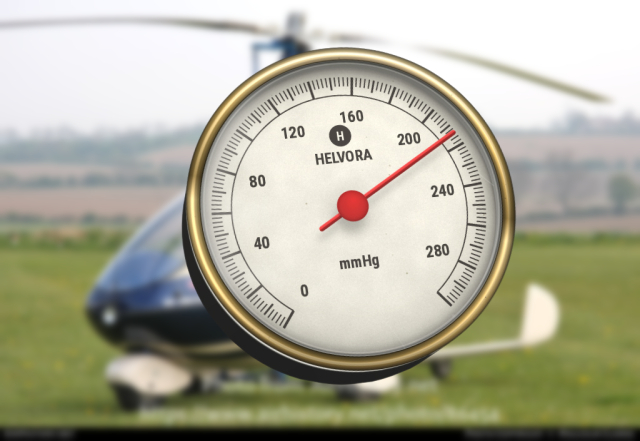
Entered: 214 mmHg
